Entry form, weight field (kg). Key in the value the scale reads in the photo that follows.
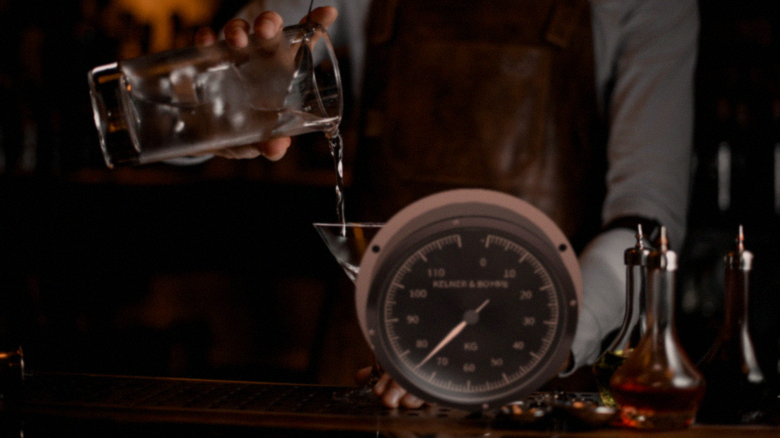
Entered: 75 kg
